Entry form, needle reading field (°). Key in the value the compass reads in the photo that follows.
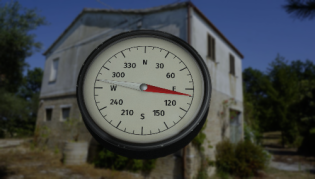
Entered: 100 °
